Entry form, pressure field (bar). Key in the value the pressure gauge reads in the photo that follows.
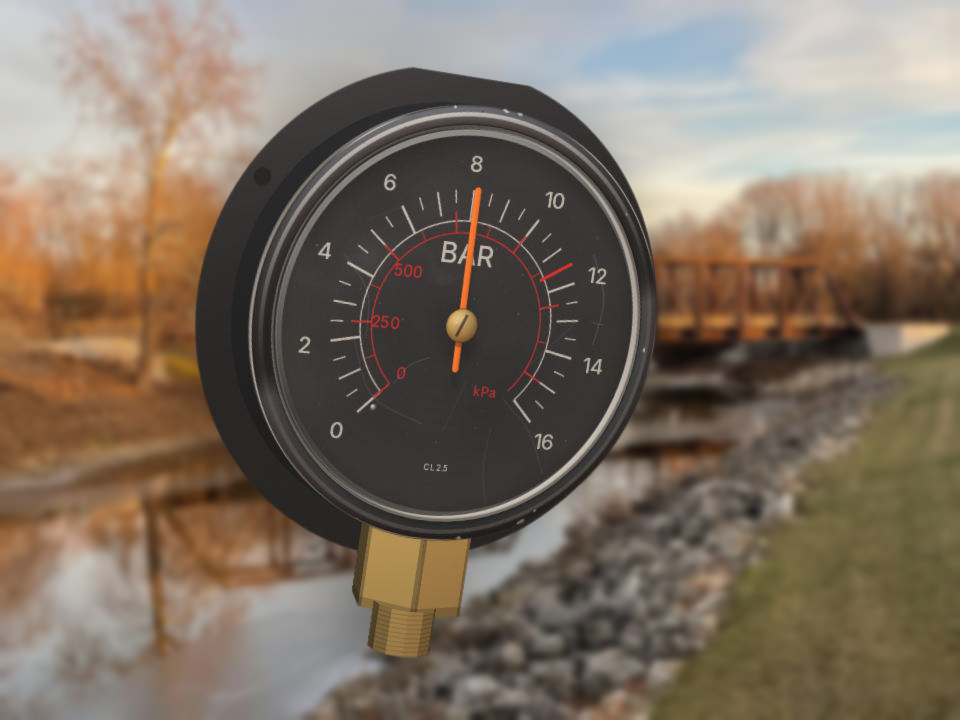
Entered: 8 bar
